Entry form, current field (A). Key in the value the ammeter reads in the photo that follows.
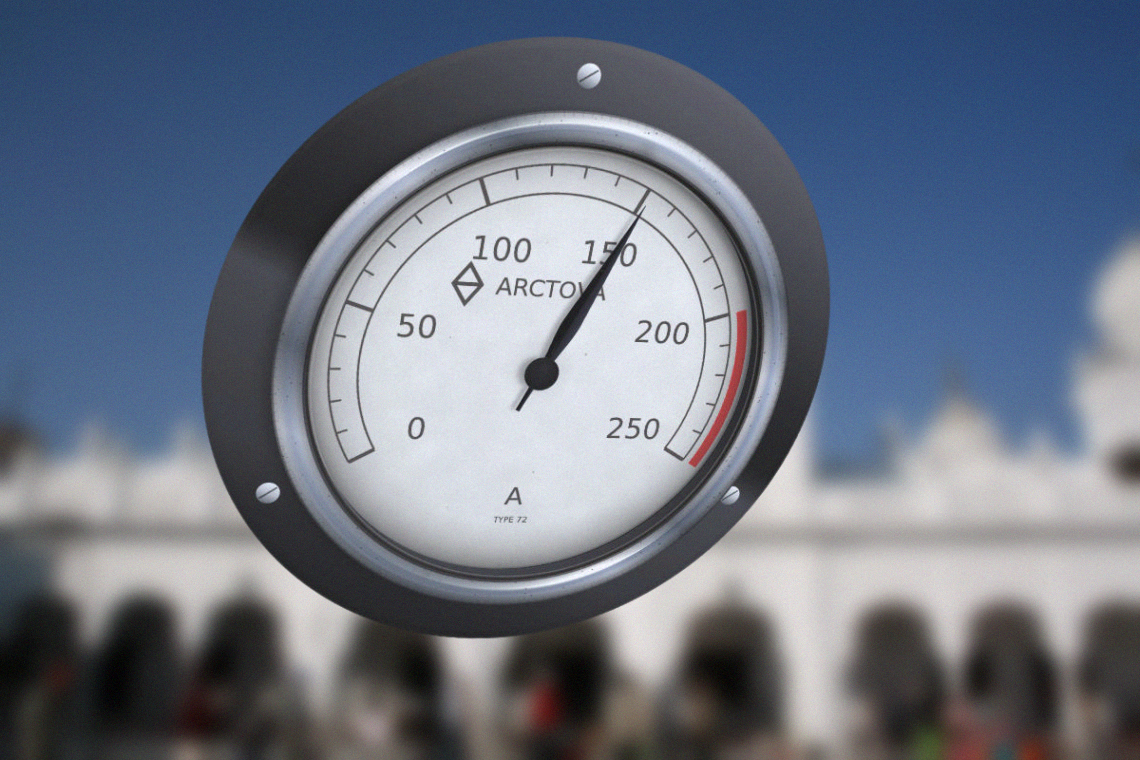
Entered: 150 A
